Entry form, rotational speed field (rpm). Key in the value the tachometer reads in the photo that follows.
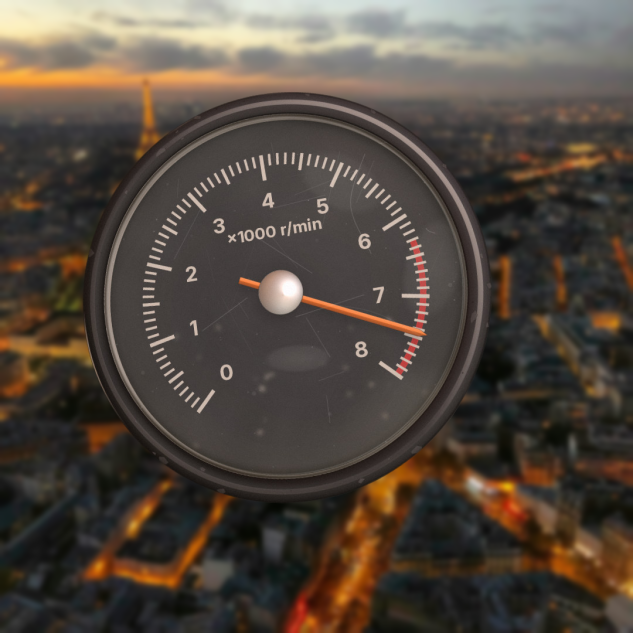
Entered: 7450 rpm
